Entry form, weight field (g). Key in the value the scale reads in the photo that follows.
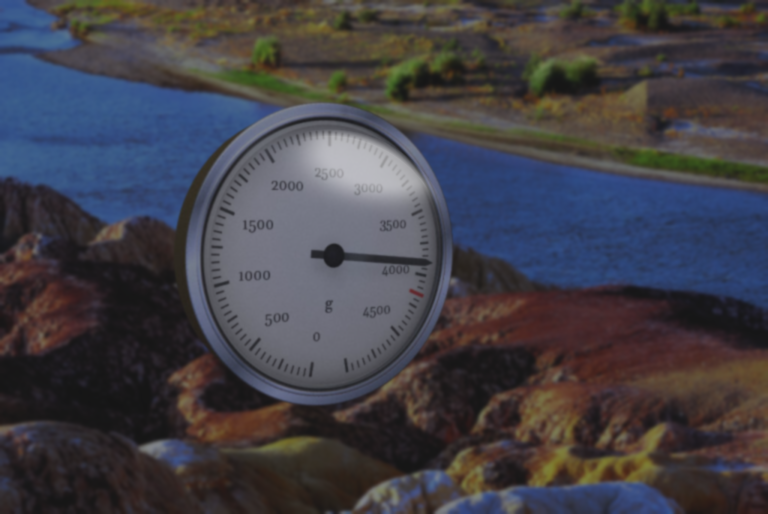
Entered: 3900 g
